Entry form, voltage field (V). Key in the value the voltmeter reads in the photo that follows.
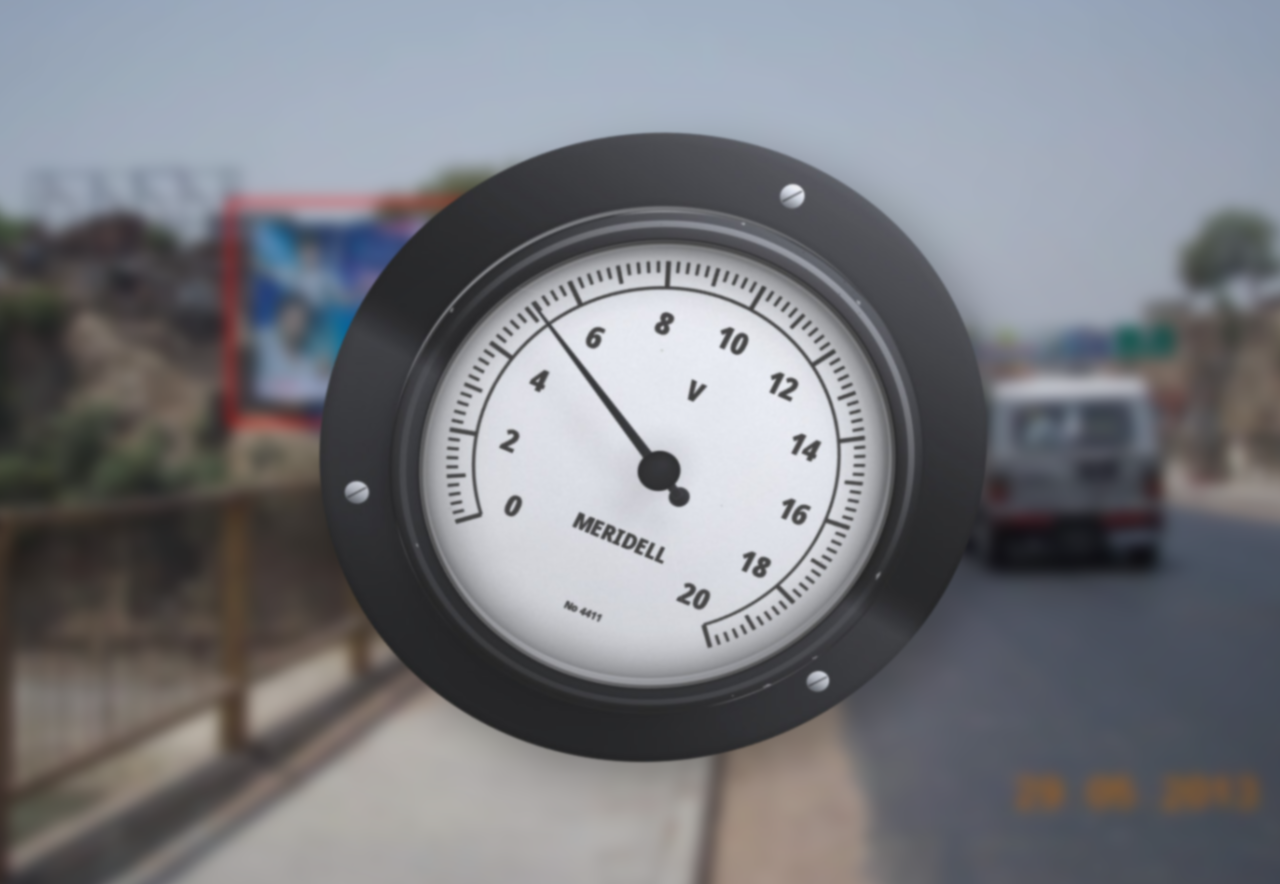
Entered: 5.2 V
